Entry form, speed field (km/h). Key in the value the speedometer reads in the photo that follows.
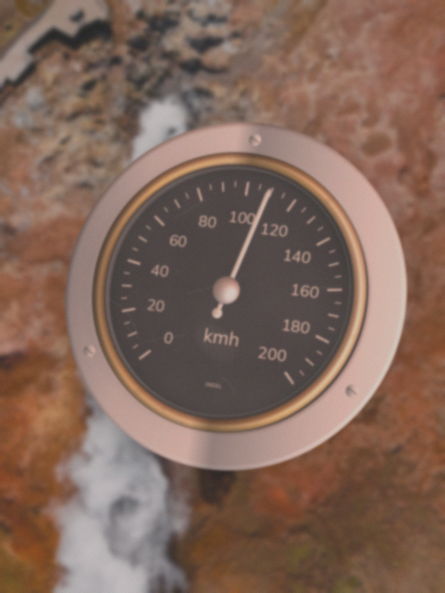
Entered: 110 km/h
